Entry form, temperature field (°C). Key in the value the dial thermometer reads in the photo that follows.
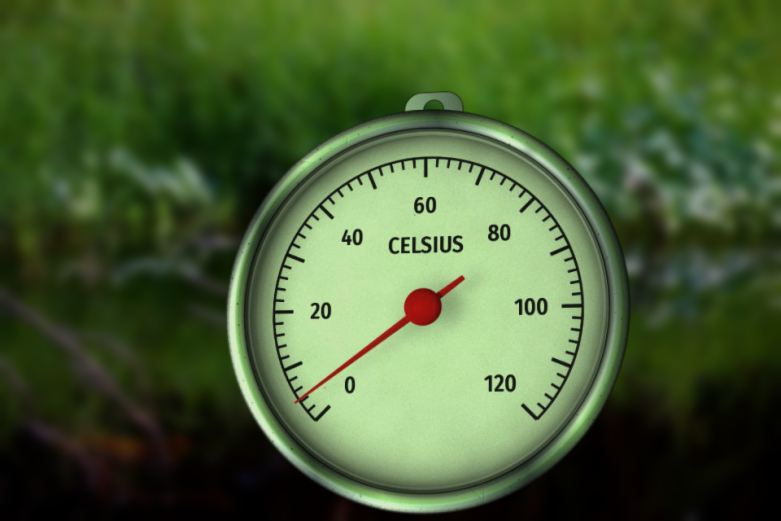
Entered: 4 °C
